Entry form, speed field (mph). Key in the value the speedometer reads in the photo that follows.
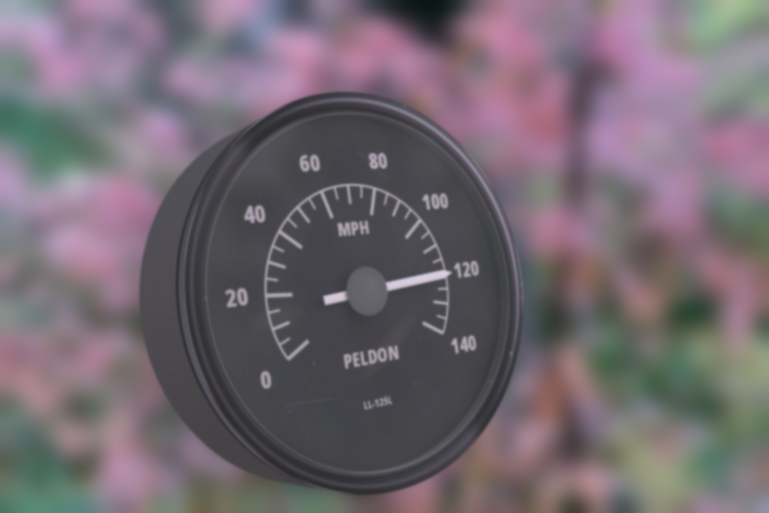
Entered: 120 mph
